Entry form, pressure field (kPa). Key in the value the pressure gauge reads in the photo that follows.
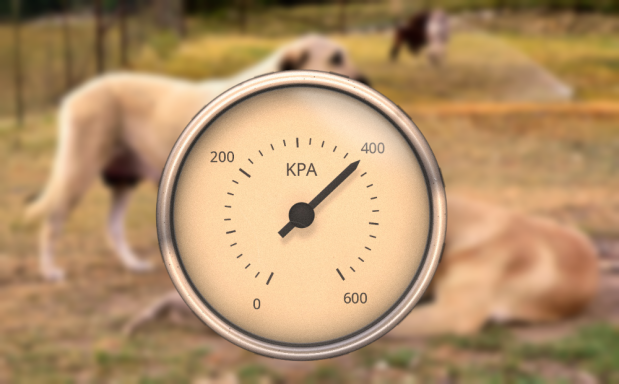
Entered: 400 kPa
